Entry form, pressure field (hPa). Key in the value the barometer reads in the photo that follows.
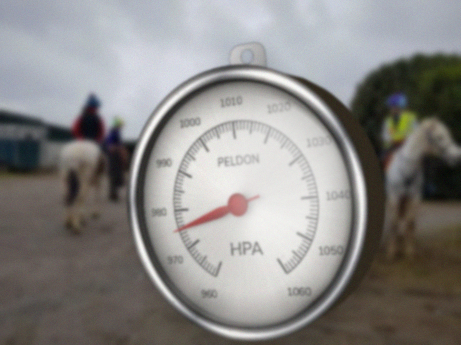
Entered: 975 hPa
